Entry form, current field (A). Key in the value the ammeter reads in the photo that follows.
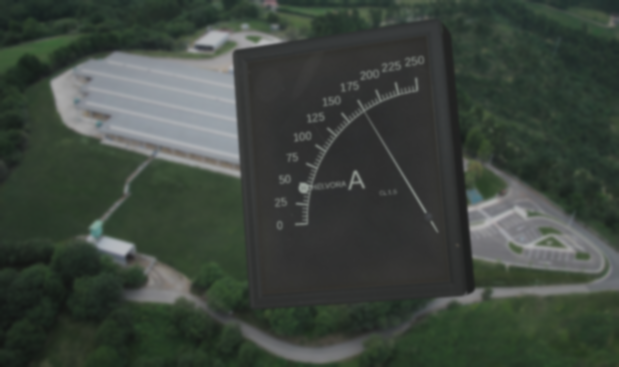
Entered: 175 A
